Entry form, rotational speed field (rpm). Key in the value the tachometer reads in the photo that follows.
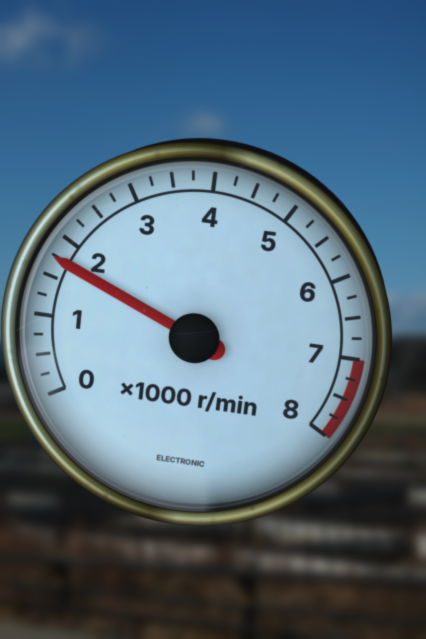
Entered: 1750 rpm
